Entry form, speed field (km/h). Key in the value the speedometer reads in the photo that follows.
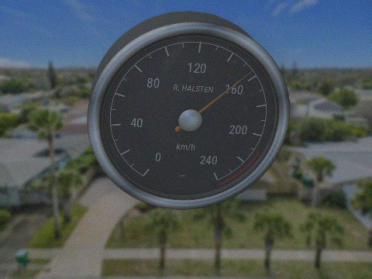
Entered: 155 km/h
